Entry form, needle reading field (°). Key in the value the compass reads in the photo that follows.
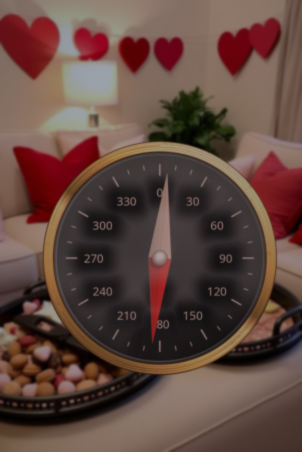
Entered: 185 °
